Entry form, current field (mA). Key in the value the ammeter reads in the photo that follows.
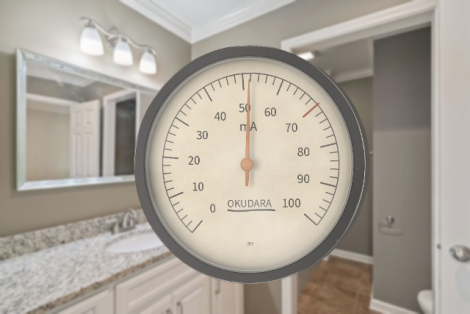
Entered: 52 mA
